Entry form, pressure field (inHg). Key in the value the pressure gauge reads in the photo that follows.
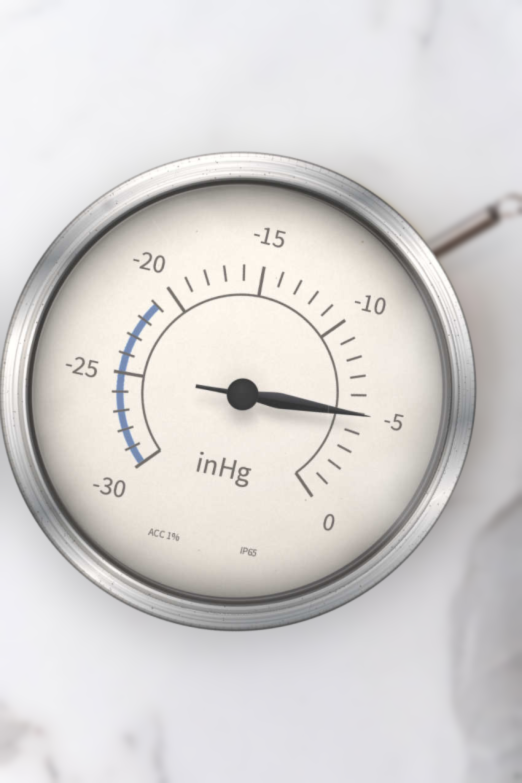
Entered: -5 inHg
